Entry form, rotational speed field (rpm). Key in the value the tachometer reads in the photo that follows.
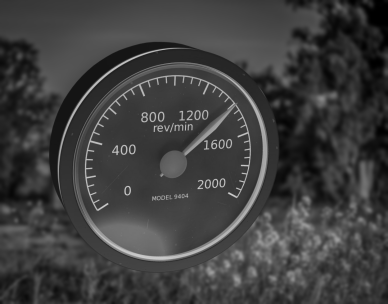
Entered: 1400 rpm
